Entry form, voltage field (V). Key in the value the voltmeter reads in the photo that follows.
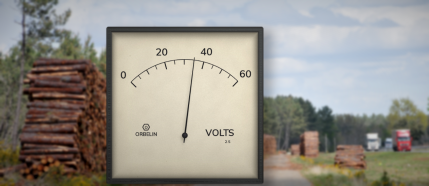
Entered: 35 V
